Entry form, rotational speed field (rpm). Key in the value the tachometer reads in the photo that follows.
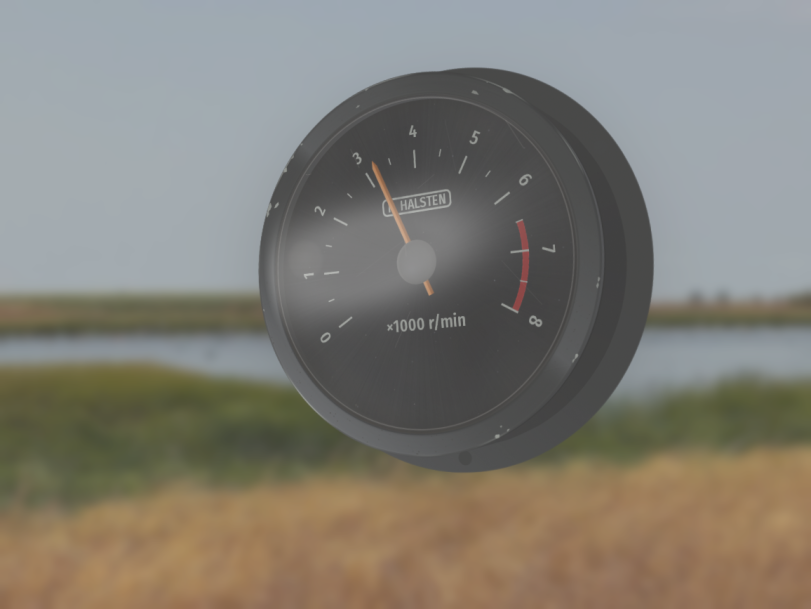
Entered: 3250 rpm
